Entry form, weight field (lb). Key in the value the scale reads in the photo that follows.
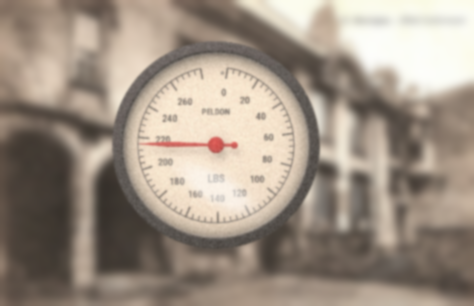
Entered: 216 lb
